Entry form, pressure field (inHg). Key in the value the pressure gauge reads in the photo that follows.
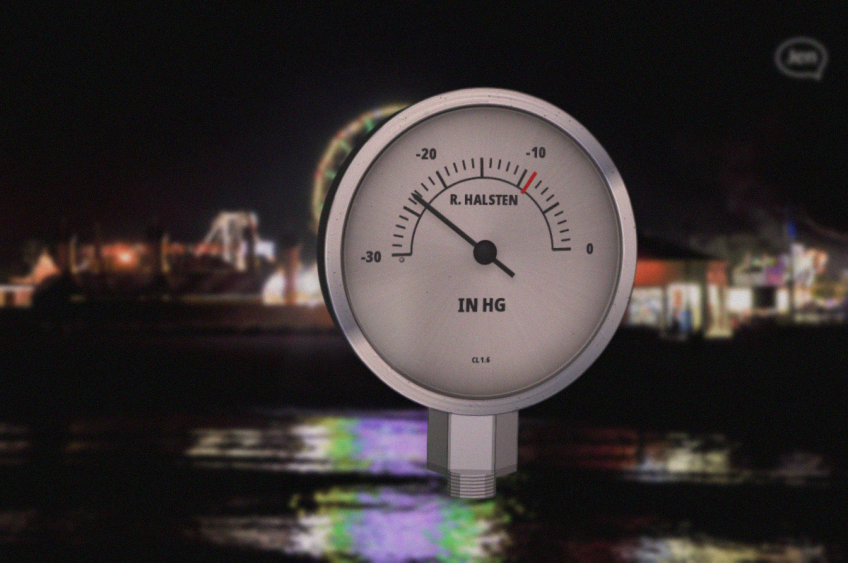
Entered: -23.5 inHg
